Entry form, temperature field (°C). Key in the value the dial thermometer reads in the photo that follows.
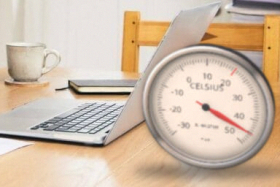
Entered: 45 °C
